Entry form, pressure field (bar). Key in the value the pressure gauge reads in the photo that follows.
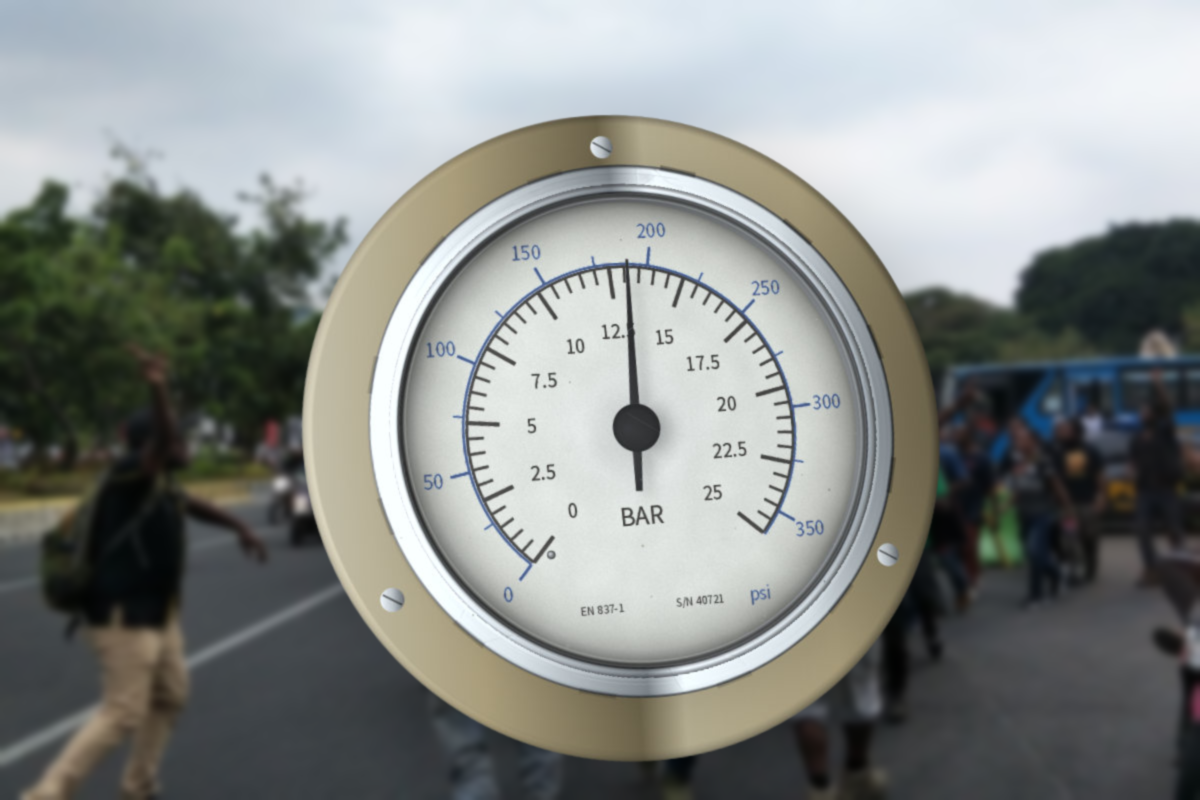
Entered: 13 bar
